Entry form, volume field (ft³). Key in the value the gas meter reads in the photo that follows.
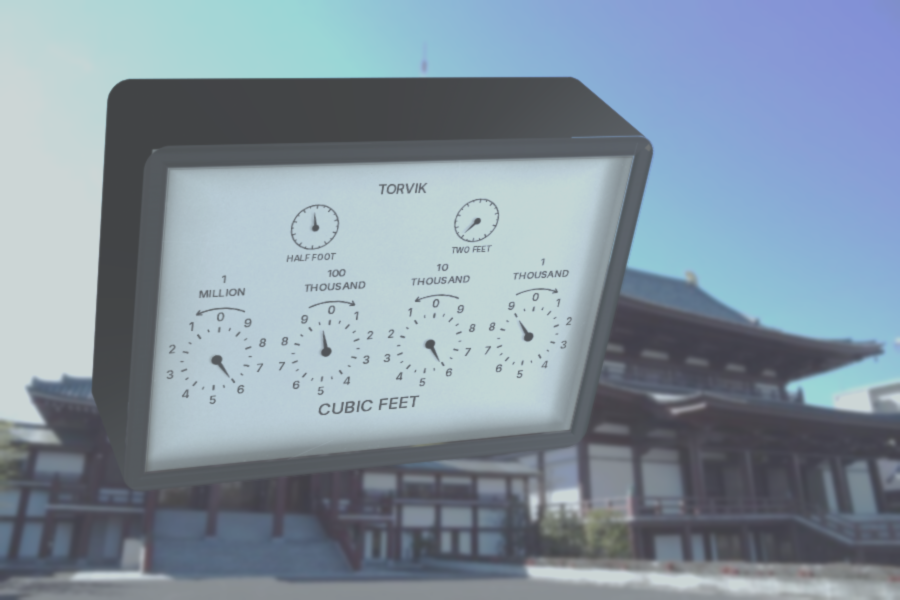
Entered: 595900 ft³
